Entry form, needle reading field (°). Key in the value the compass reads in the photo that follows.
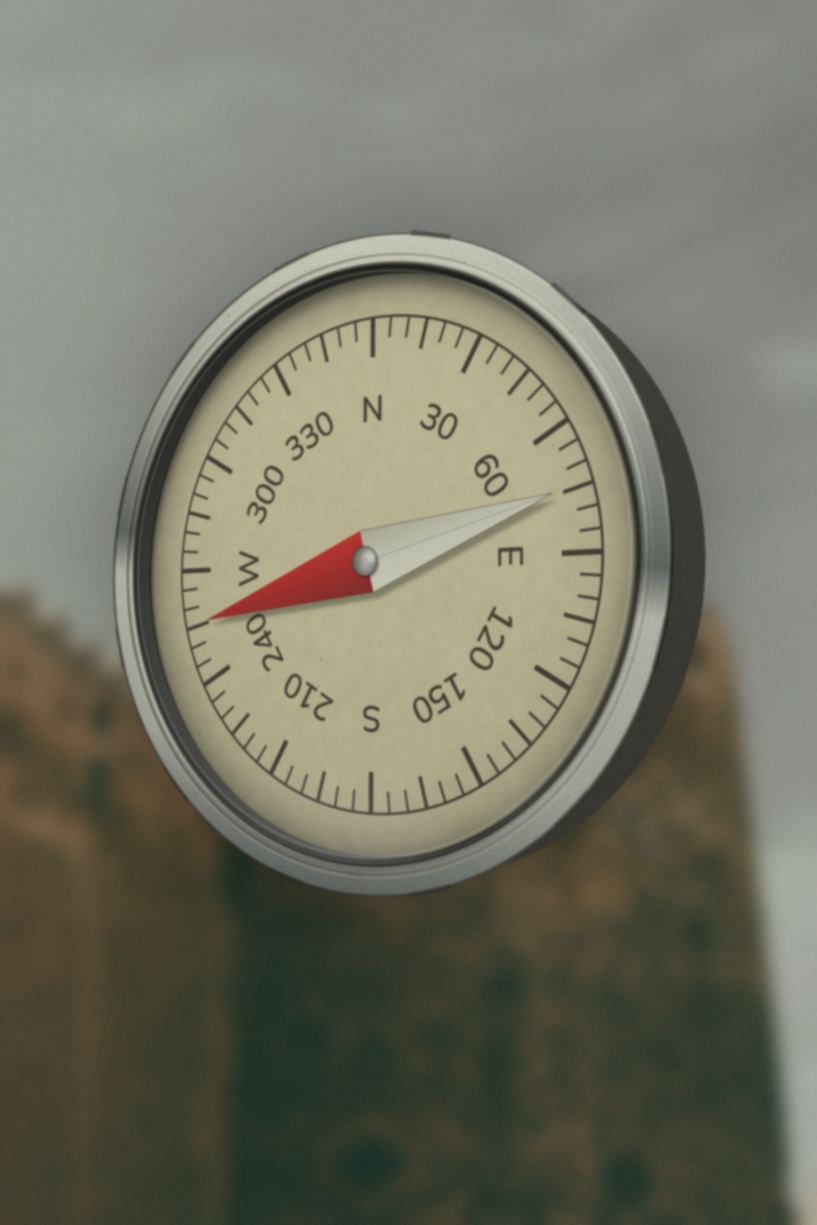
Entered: 255 °
